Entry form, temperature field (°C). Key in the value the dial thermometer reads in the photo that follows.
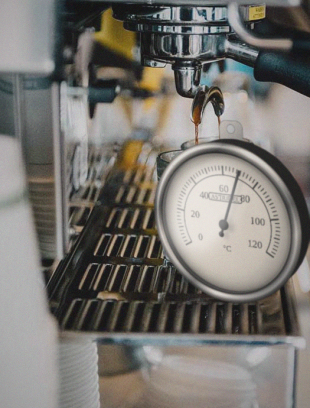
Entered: 70 °C
